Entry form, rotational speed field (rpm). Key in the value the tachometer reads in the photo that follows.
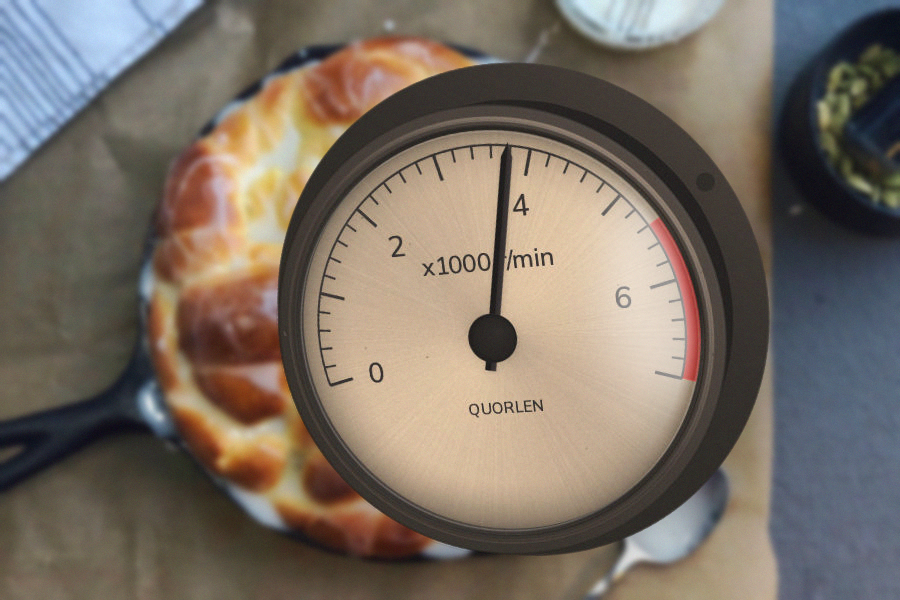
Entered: 3800 rpm
